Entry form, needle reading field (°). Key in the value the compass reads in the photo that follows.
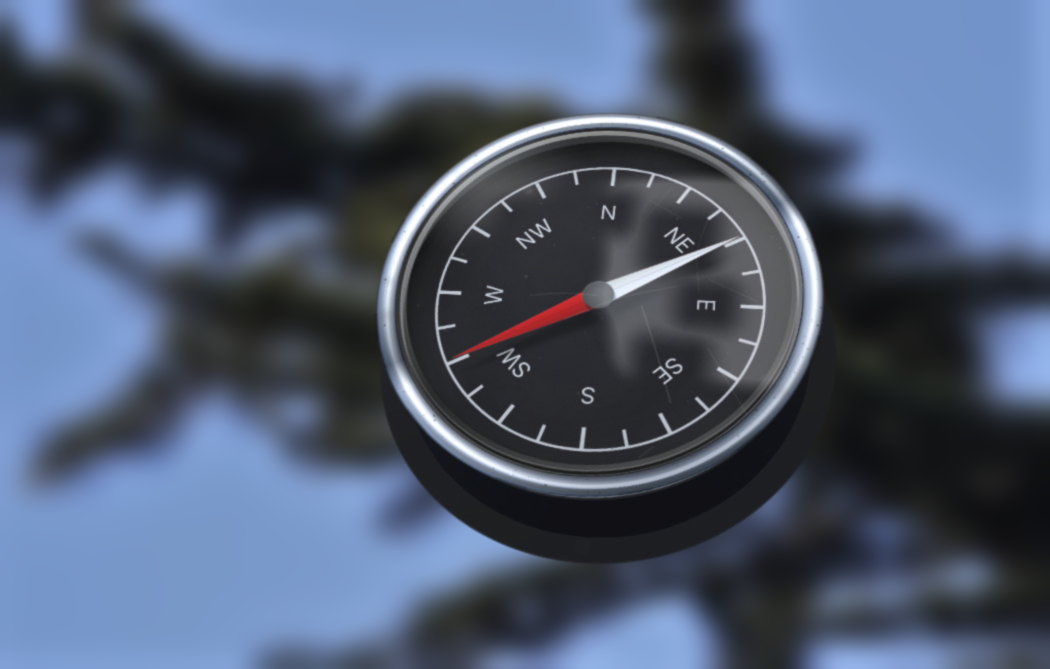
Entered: 240 °
